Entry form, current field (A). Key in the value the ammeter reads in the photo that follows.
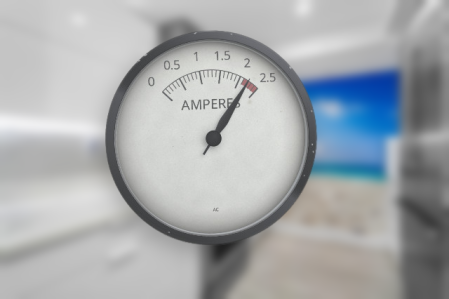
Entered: 2.2 A
